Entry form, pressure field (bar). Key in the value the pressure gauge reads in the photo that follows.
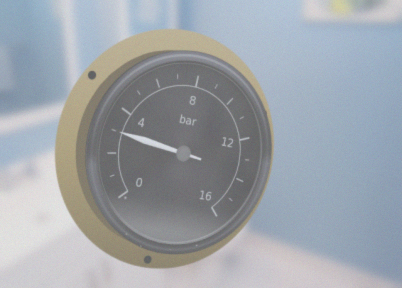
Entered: 3 bar
